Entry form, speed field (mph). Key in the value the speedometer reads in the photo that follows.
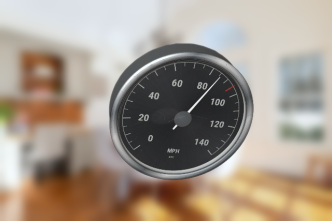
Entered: 85 mph
